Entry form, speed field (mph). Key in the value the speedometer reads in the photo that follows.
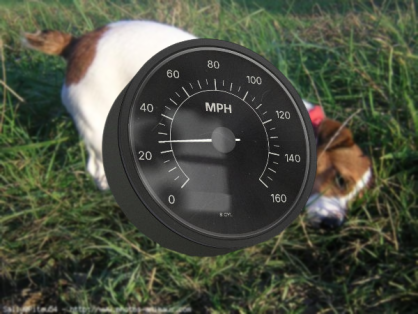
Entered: 25 mph
